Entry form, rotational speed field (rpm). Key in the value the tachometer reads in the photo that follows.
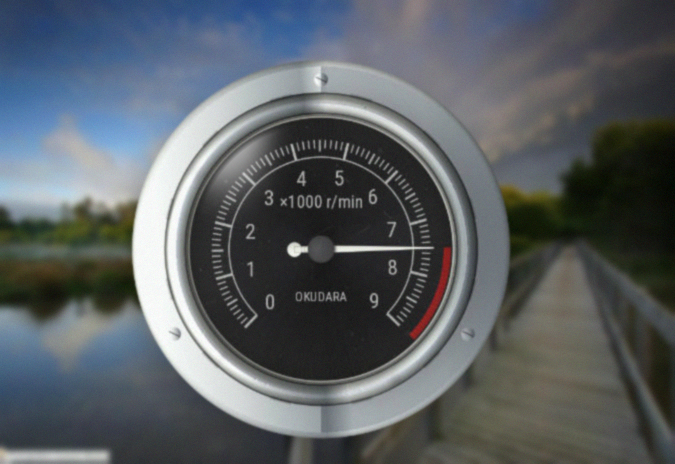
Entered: 7500 rpm
